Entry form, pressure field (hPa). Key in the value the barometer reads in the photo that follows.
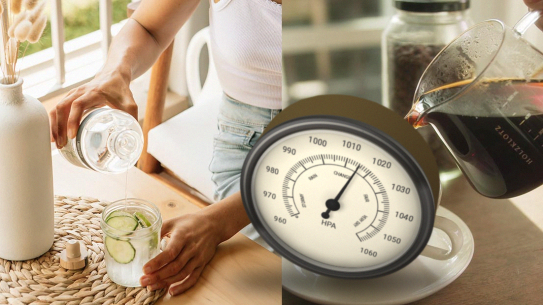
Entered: 1015 hPa
